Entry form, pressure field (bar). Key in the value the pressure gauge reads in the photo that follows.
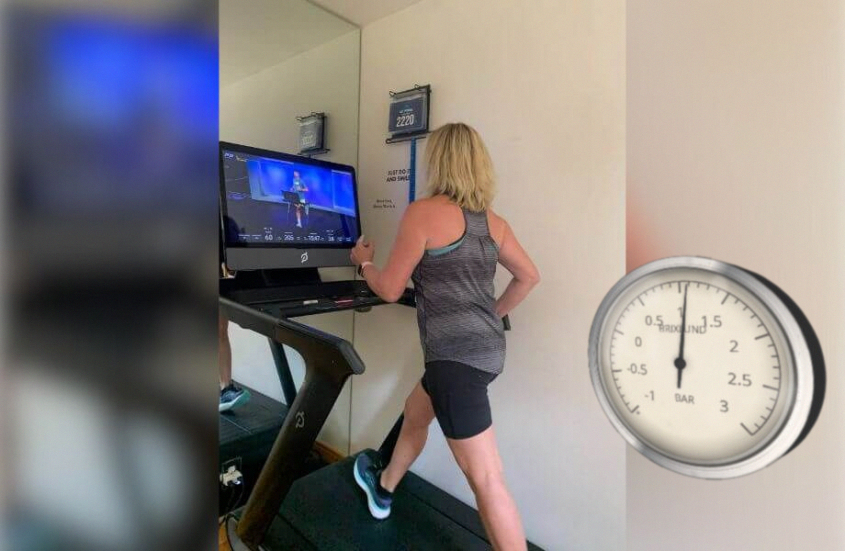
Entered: 1.1 bar
